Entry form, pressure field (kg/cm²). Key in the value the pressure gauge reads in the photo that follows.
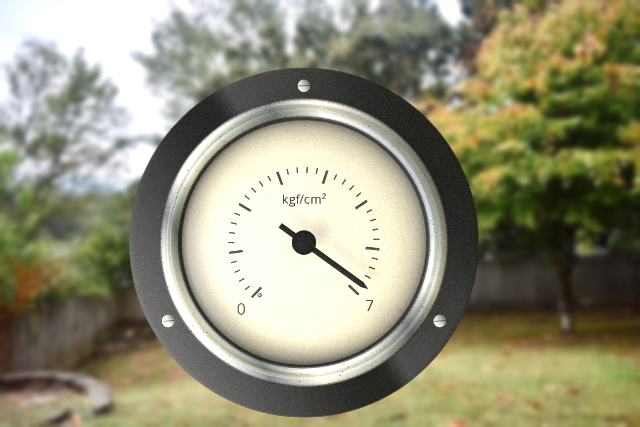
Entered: 6.8 kg/cm²
